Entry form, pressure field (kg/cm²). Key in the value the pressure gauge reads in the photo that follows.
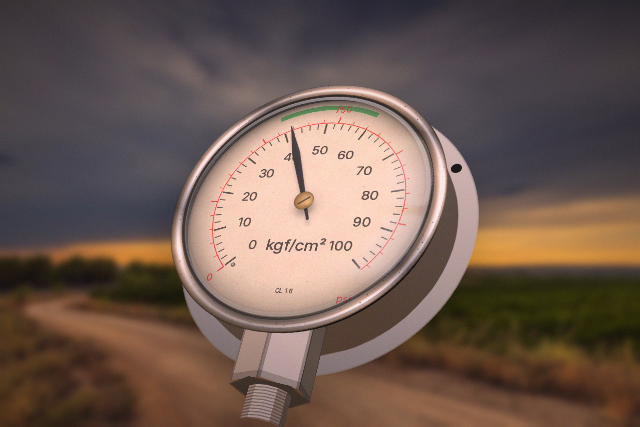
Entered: 42 kg/cm²
